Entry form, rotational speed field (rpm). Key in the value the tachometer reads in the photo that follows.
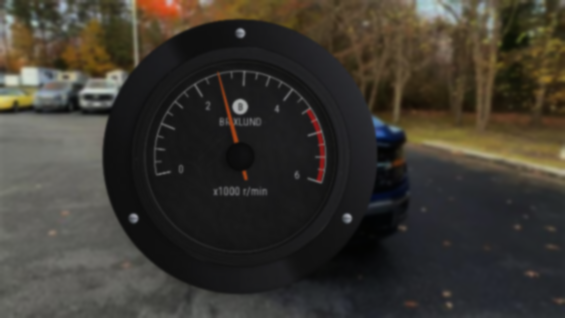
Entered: 2500 rpm
